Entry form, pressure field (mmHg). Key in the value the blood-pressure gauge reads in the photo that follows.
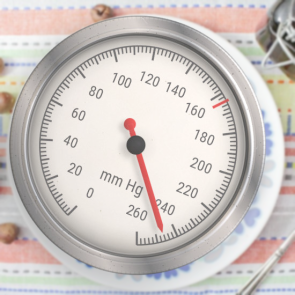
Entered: 246 mmHg
